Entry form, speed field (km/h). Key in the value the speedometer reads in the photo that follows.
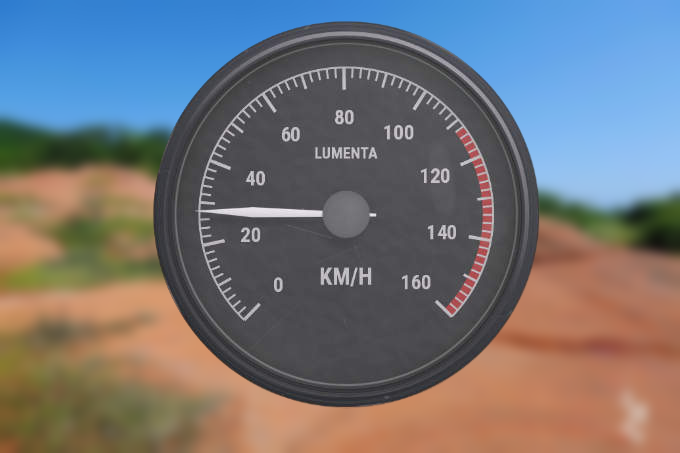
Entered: 28 km/h
